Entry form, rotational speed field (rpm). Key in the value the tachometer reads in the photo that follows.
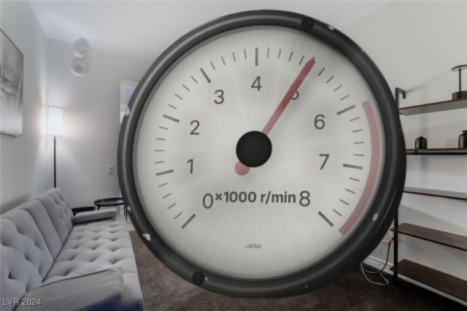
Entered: 5000 rpm
